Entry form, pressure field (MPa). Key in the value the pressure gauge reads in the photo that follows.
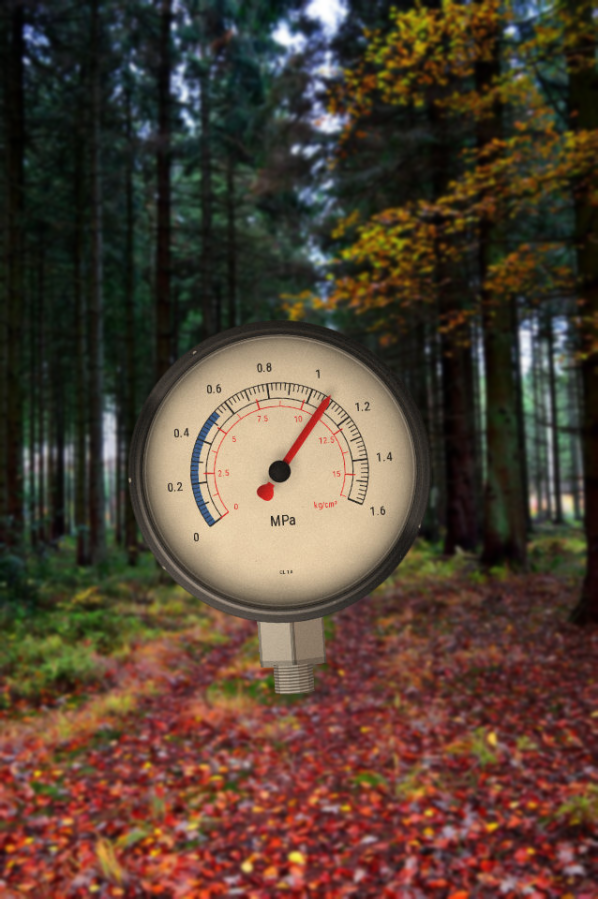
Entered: 1.08 MPa
